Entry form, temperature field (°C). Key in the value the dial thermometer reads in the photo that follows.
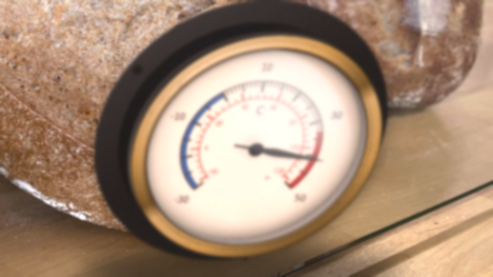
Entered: 40 °C
